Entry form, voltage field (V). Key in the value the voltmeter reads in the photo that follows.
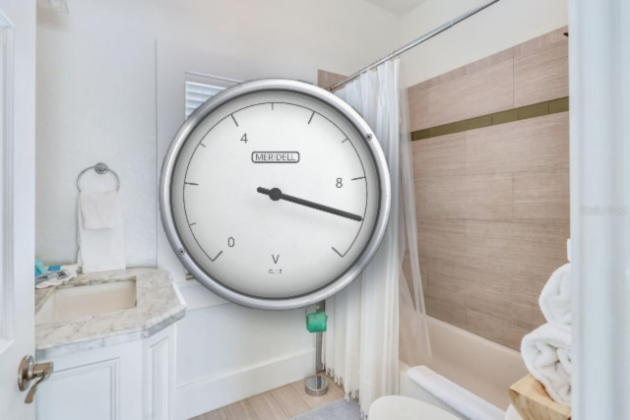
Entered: 9 V
